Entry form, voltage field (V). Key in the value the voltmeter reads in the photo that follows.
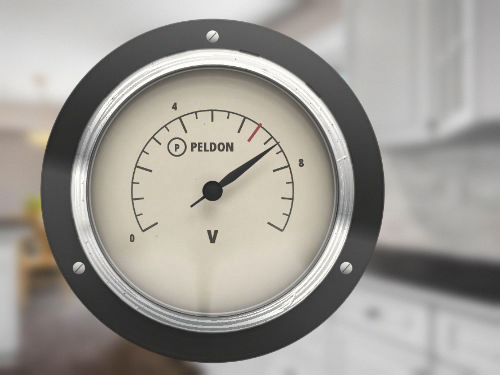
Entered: 7.25 V
